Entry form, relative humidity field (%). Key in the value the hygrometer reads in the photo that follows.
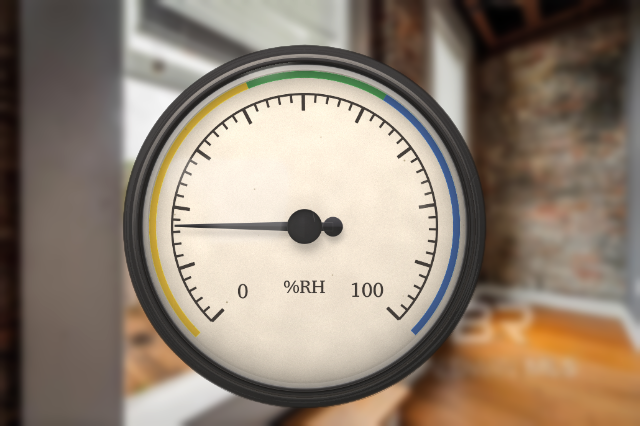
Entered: 17 %
